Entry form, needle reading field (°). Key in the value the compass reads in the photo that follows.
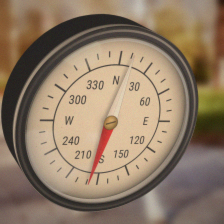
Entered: 190 °
